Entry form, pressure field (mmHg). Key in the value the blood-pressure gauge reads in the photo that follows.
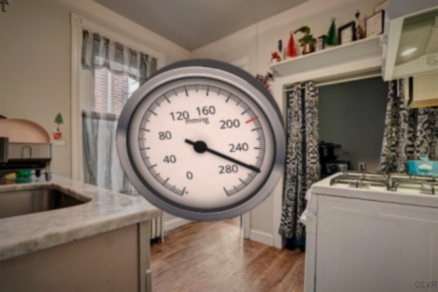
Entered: 260 mmHg
